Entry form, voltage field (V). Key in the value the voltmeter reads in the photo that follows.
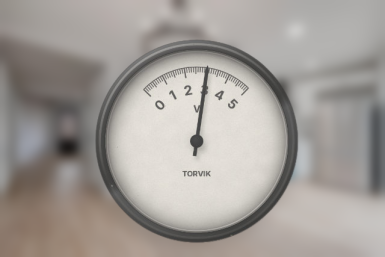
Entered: 3 V
